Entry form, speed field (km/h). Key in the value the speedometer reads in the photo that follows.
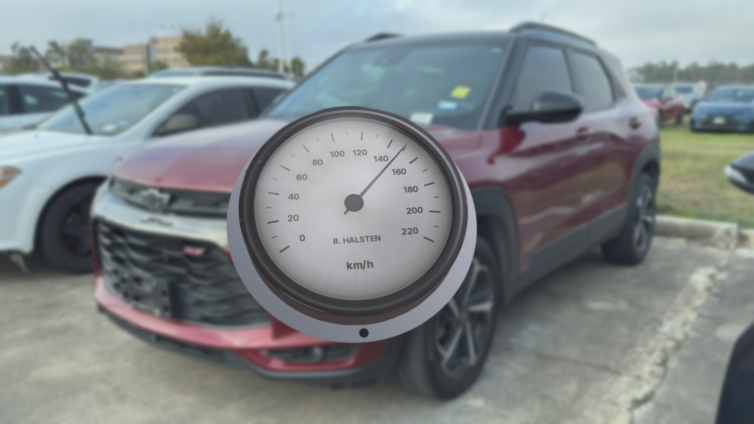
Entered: 150 km/h
